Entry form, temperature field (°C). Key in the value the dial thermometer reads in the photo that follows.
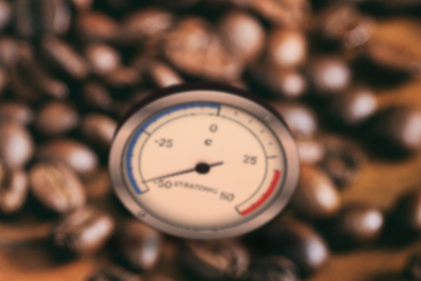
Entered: -45 °C
